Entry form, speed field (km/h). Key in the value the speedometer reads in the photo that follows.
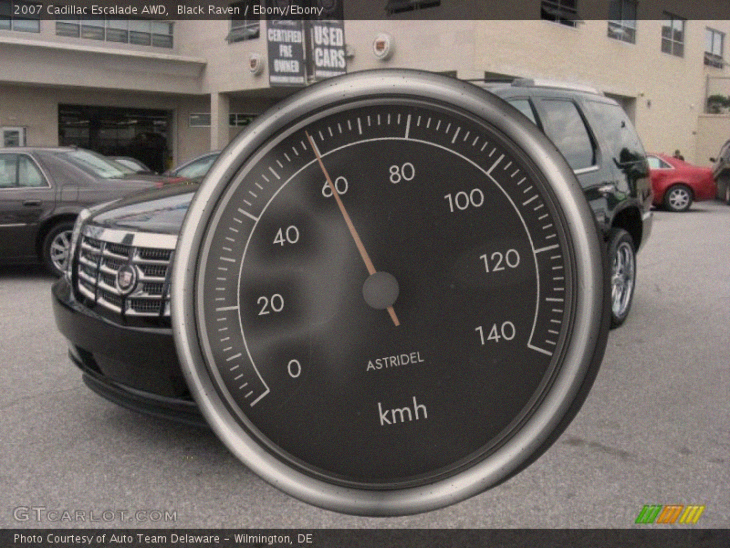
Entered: 60 km/h
